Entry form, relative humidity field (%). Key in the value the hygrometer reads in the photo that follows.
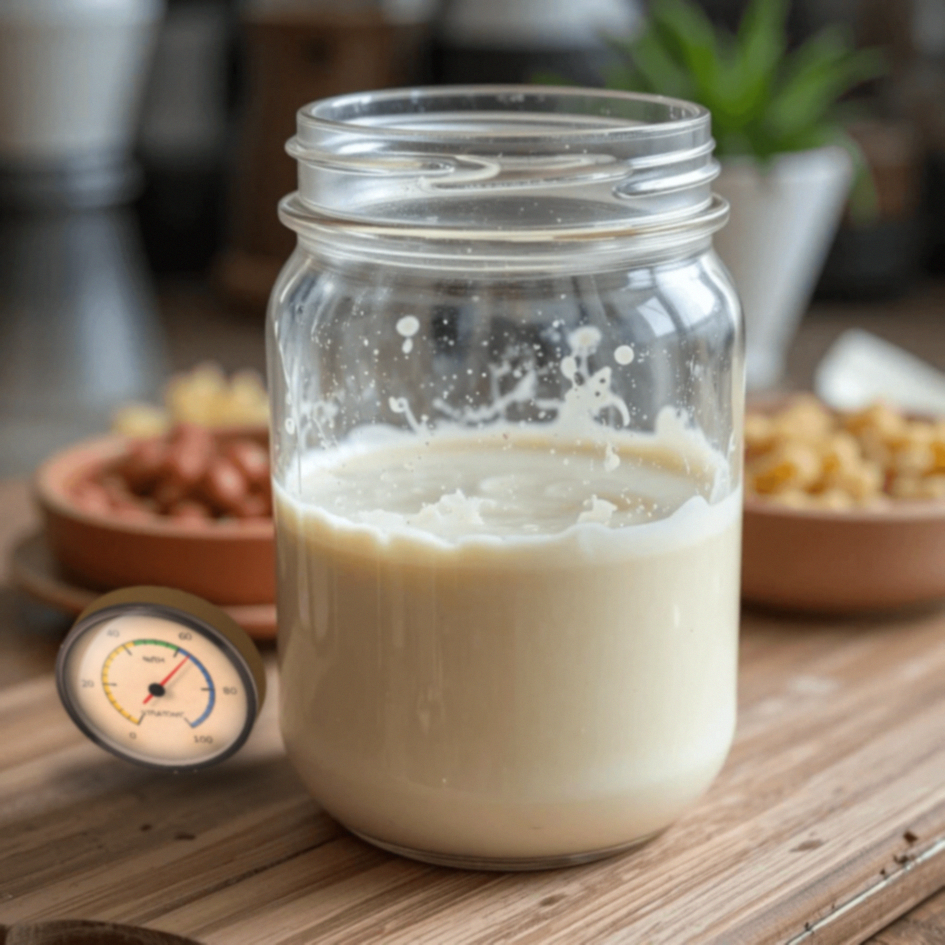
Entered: 64 %
